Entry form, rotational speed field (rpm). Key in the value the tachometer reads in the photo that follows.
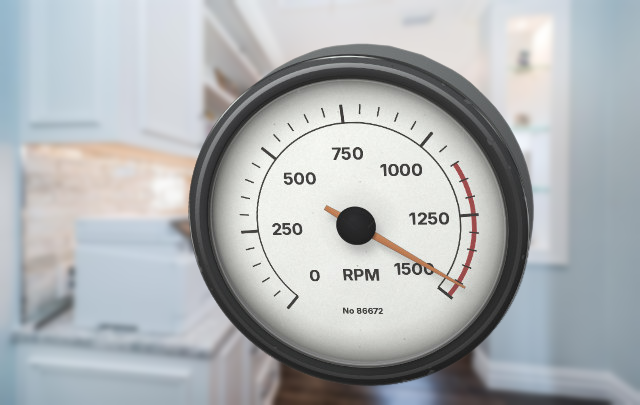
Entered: 1450 rpm
